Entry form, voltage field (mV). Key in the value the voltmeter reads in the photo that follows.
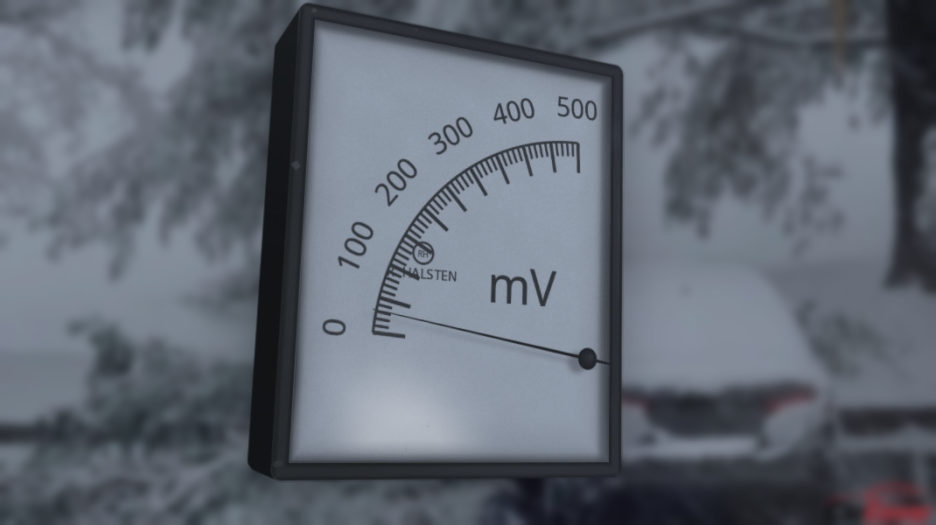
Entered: 30 mV
